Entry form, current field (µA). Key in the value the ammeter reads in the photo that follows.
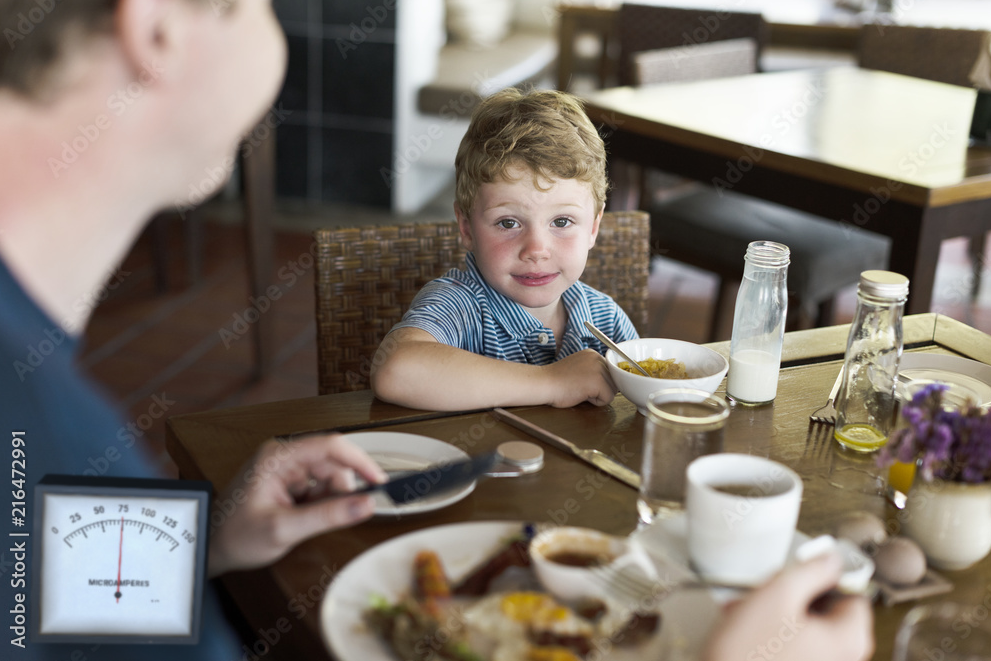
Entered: 75 µA
